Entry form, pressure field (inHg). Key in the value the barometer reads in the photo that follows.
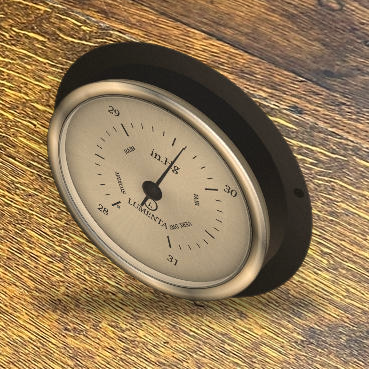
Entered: 29.6 inHg
